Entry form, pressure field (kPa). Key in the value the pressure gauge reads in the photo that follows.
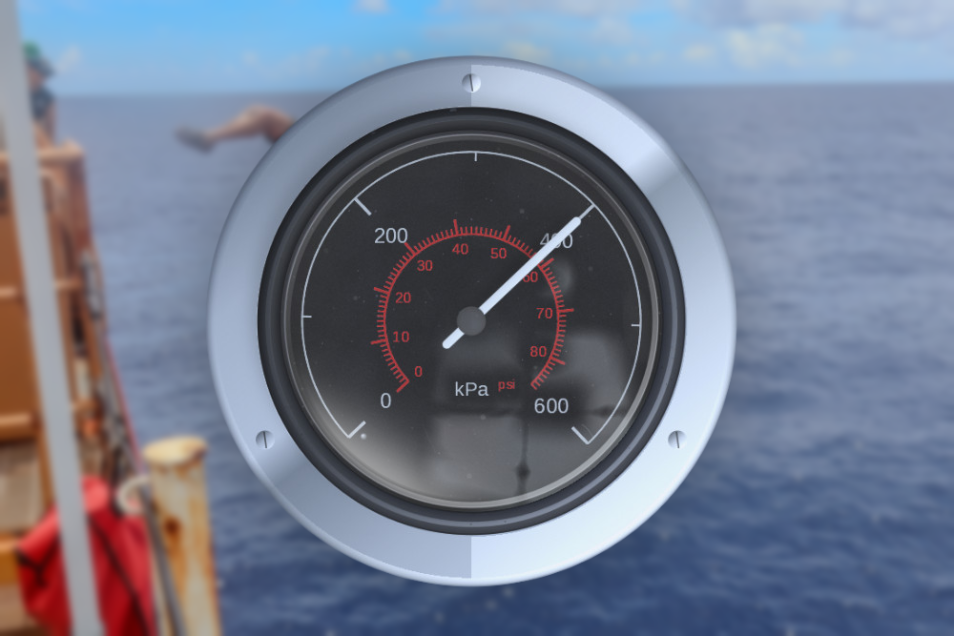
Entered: 400 kPa
